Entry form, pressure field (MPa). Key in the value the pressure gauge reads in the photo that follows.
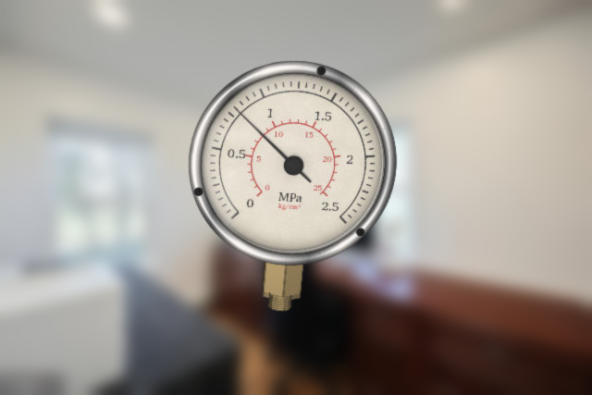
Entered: 0.8 MPa
